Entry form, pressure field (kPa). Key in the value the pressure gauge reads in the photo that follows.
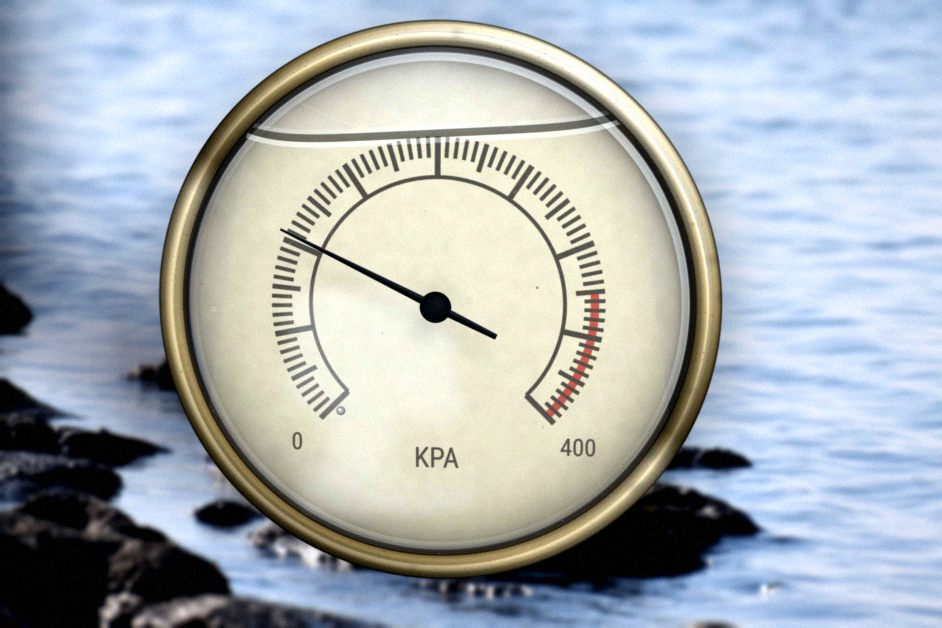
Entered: 105 kPa
